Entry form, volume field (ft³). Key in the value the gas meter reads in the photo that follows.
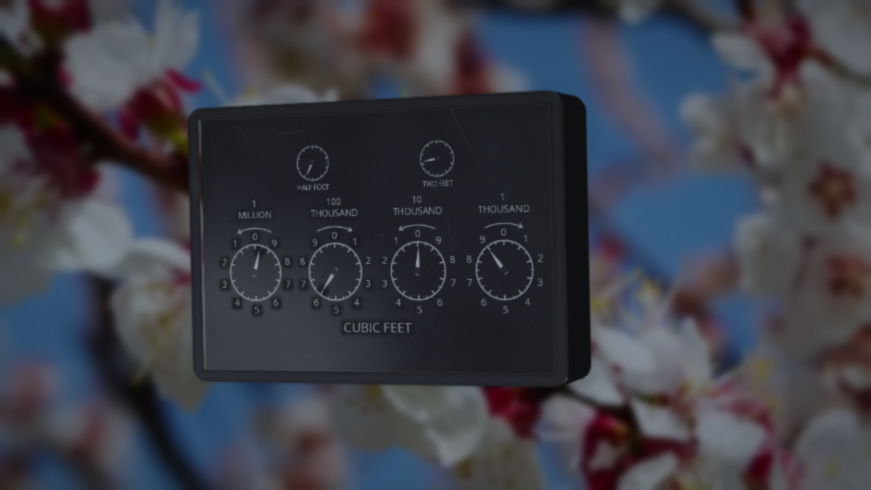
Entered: 959900 ft³
